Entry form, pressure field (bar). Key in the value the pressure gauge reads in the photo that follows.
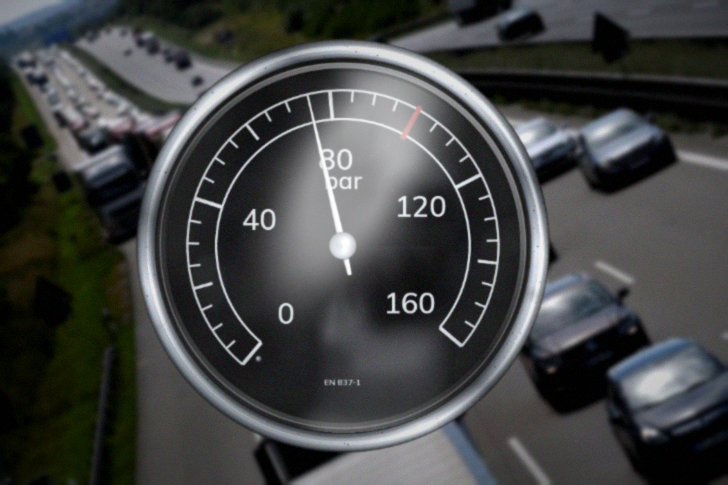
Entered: 75 bar
